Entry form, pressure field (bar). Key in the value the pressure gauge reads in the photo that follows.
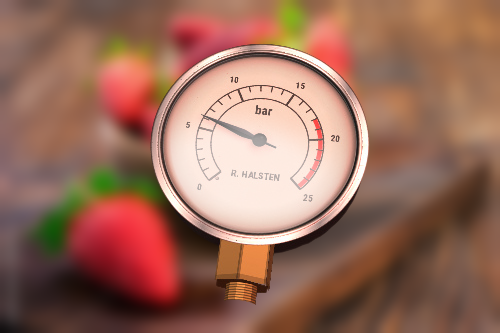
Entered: 6 bar
